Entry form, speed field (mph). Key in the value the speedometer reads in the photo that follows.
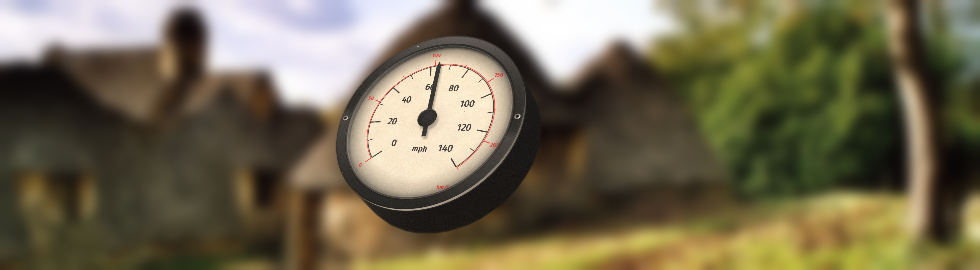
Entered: 65 mph
